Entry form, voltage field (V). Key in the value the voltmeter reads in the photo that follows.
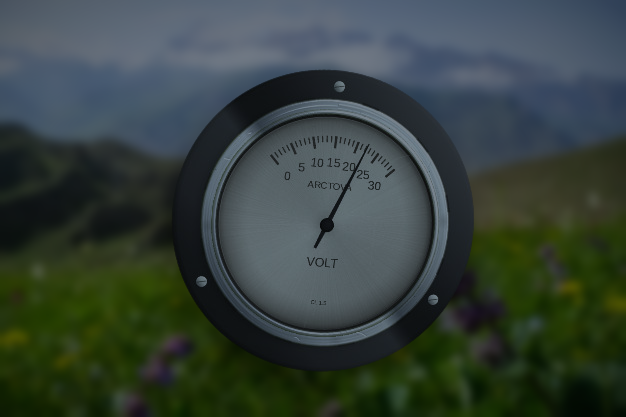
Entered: 22 V
